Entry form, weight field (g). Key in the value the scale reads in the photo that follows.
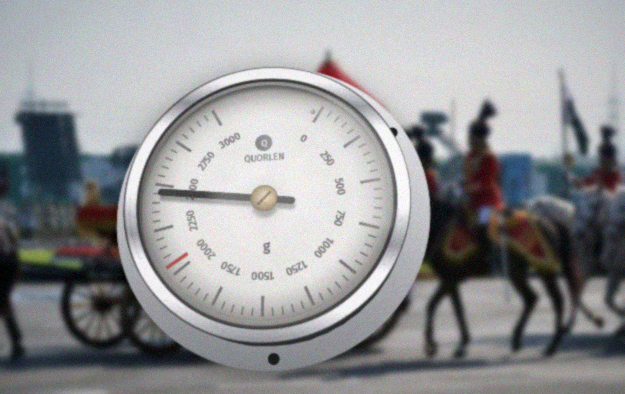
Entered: 2450 g
